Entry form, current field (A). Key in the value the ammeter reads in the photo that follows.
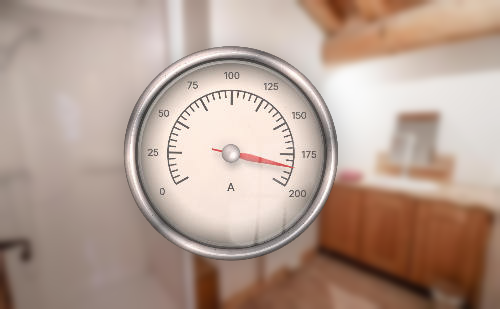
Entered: 185 A
